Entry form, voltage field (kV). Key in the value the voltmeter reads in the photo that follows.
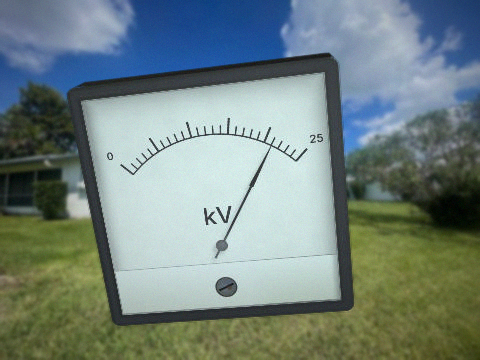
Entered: 21 kV
